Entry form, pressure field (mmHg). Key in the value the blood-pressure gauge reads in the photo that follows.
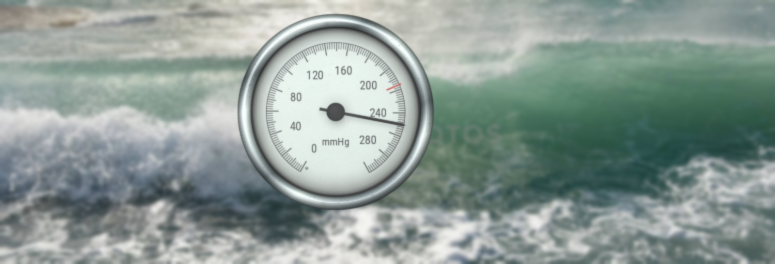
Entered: 250 mmHg
